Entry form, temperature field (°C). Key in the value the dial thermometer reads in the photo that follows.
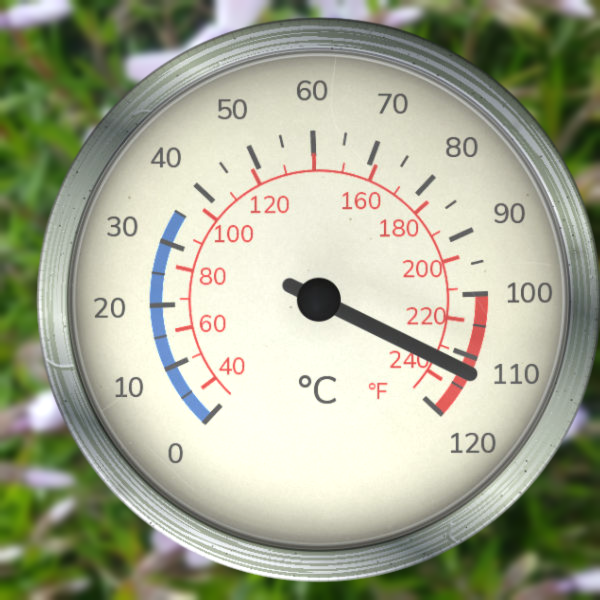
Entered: 112.5 °C
